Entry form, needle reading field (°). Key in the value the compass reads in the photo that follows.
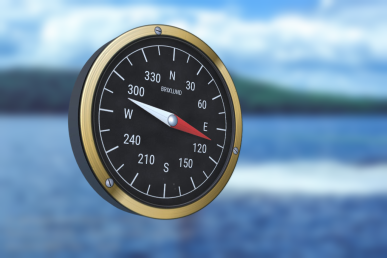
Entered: 105 °
